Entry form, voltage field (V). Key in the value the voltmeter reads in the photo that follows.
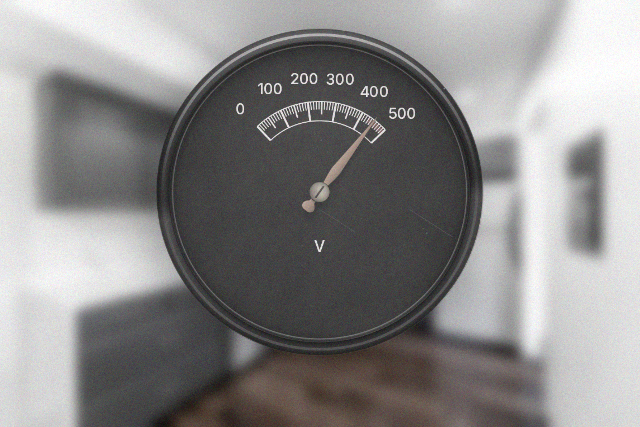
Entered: 450 V
